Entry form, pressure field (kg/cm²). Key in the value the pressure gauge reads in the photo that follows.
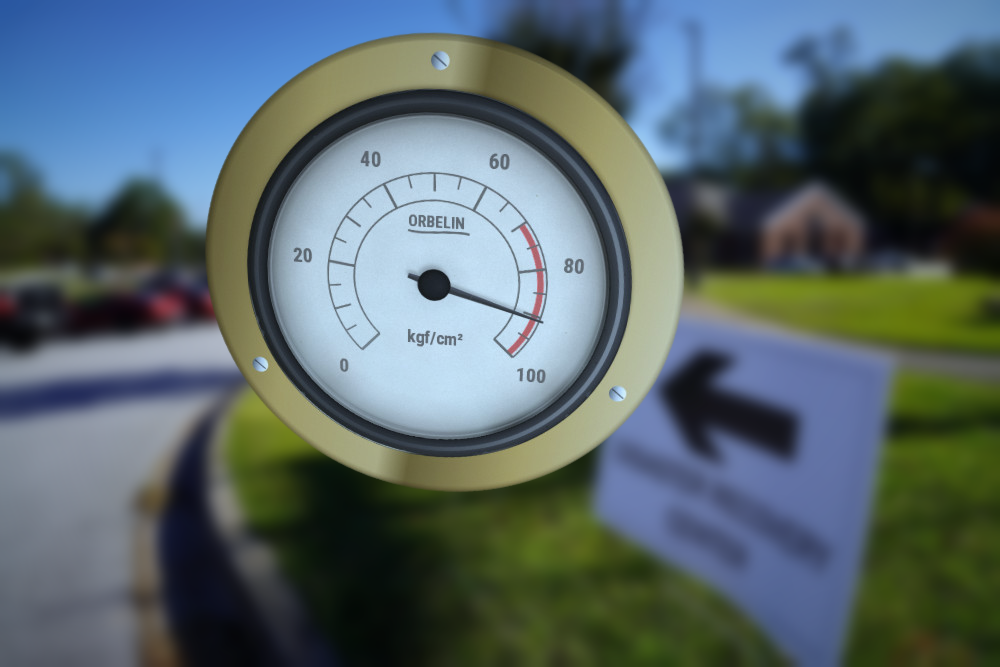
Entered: 90 kg/cm²
